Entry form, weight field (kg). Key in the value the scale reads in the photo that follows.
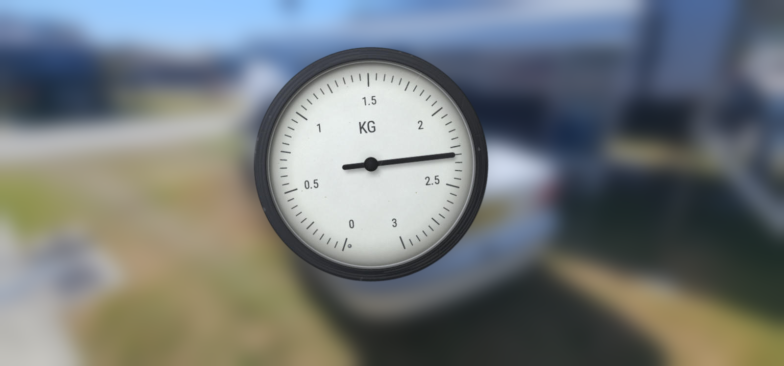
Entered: 2.3 kg
